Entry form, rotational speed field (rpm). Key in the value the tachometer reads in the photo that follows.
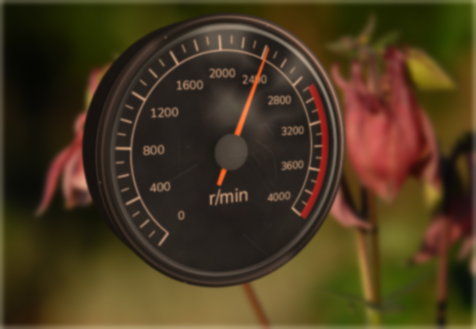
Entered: 2400 rpm
